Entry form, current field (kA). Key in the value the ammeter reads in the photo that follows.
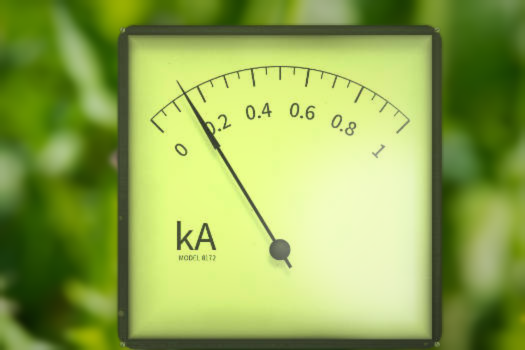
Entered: 0.15 kA
